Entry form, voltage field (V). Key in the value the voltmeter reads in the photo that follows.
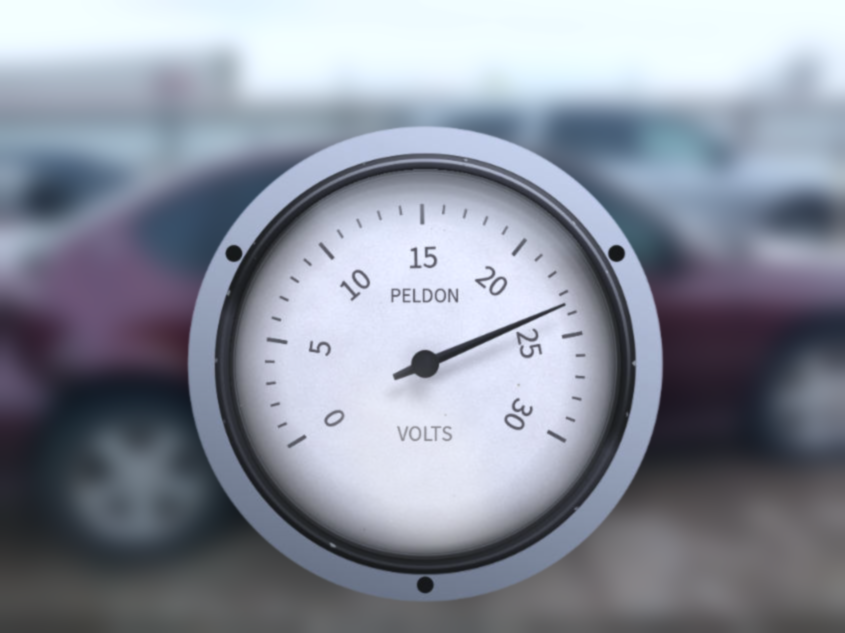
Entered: 23.5 V
